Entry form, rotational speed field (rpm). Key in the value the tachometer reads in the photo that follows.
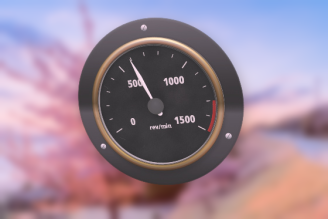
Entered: 600 rpm
